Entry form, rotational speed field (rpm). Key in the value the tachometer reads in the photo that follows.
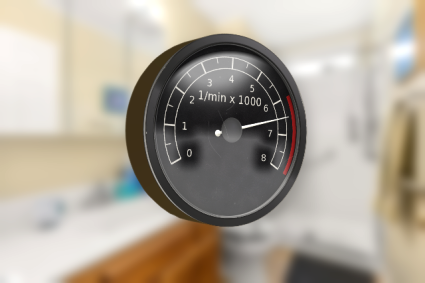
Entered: 6500 rpm
